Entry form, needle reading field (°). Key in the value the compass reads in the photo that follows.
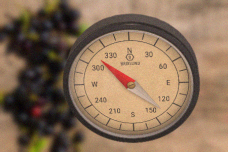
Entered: 315 °
